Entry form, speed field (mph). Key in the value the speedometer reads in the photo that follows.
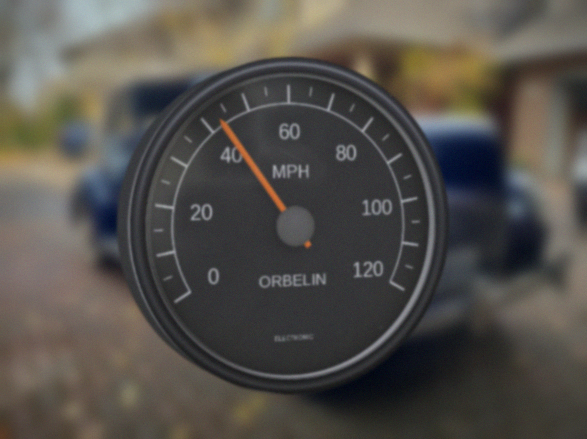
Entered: 42.5 mph
